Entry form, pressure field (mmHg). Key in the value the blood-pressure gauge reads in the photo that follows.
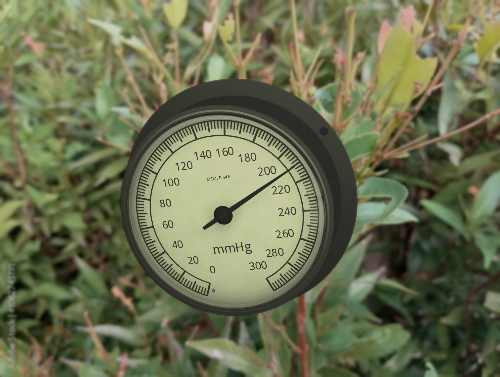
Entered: 210 mmHg
